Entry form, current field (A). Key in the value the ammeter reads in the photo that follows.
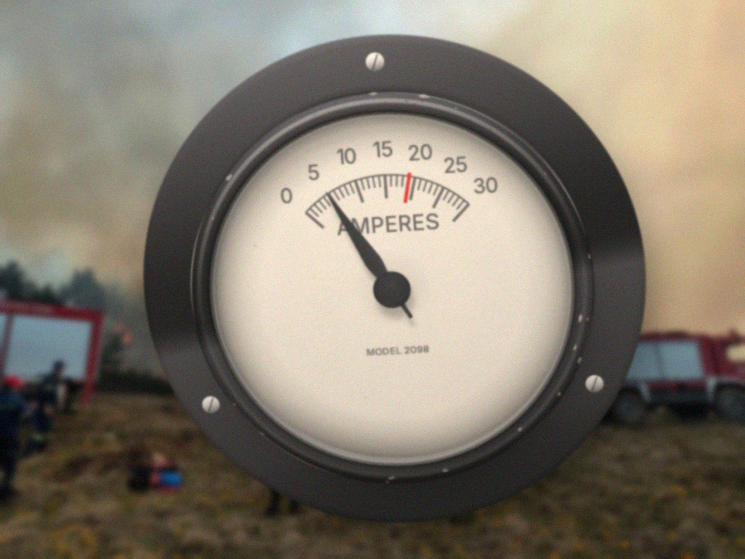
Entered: 5 A
